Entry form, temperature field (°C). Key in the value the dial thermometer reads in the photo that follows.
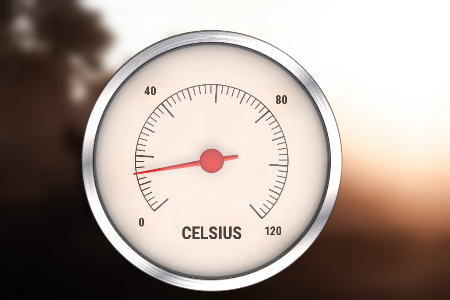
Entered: 14 °C
